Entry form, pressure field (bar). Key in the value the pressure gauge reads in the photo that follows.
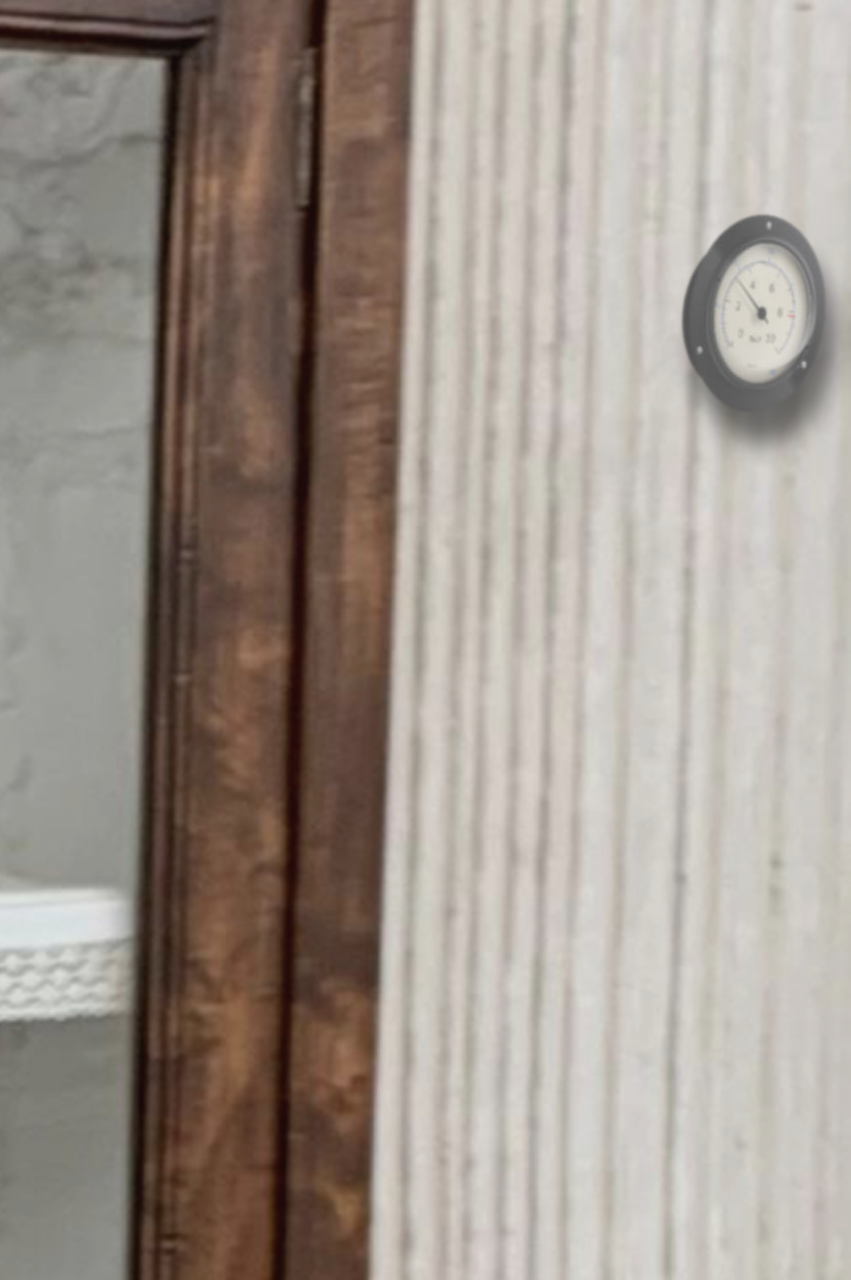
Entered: 3 bar
